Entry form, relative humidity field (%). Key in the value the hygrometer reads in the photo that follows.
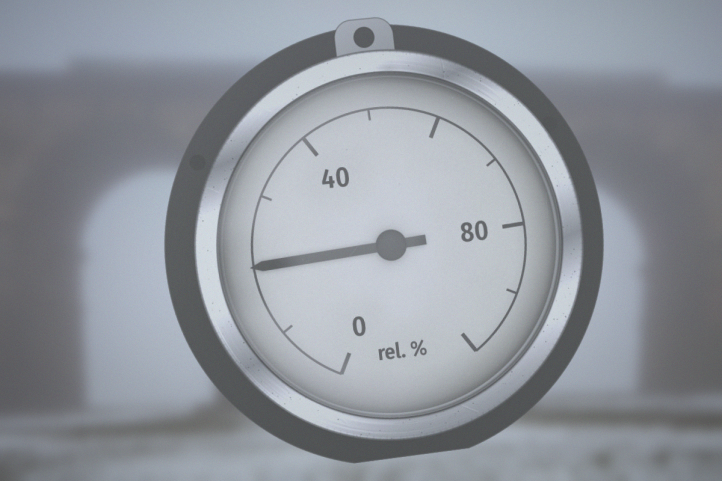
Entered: 20 %
